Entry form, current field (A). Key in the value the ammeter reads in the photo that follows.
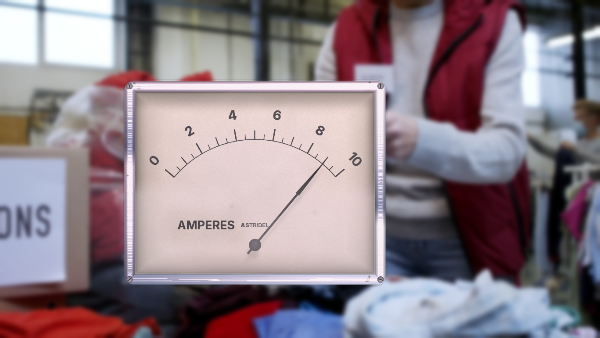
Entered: 9 A
